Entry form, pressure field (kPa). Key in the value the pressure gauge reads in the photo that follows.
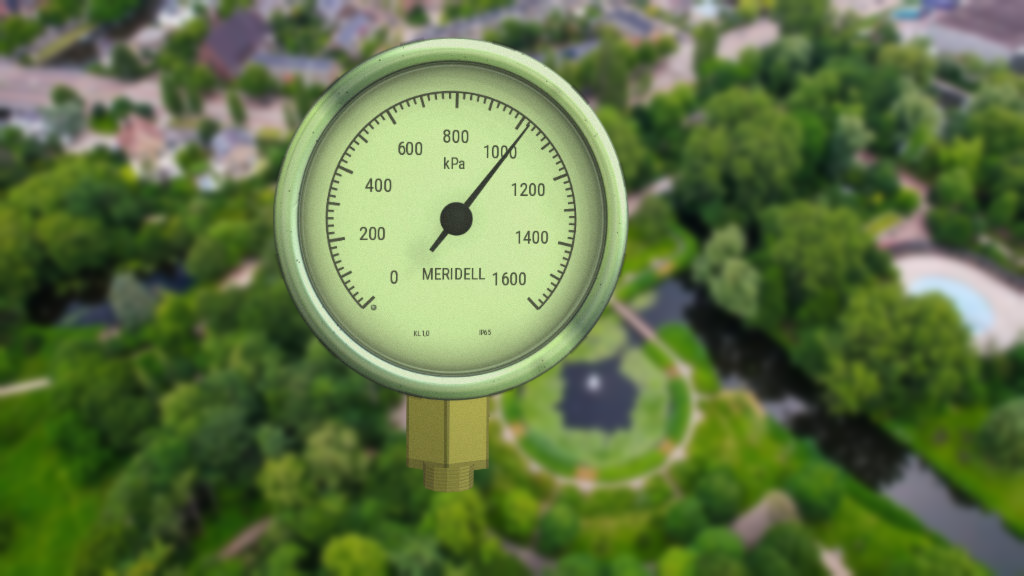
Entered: 1020 kPa
